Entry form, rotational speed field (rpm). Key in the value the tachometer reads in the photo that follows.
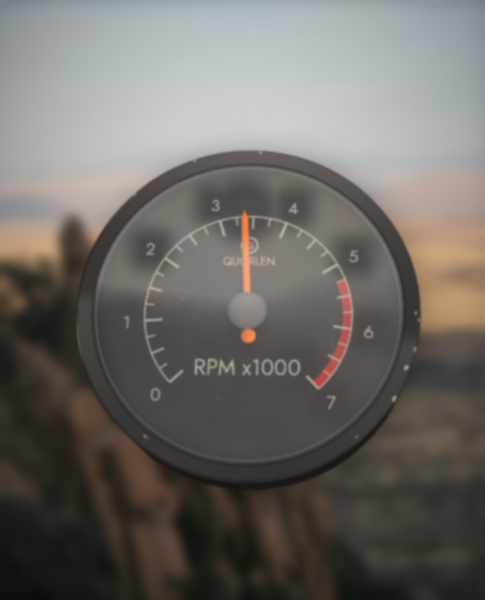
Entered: 3375 rpm
